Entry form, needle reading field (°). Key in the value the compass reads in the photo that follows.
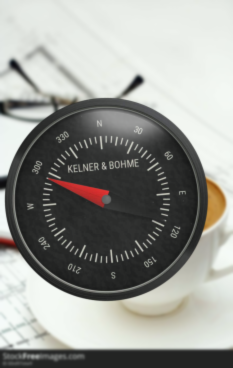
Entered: 295 °
